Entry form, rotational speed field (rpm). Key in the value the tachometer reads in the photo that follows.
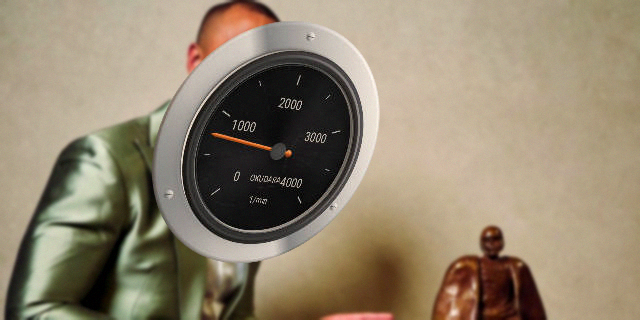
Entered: 750 rpm
